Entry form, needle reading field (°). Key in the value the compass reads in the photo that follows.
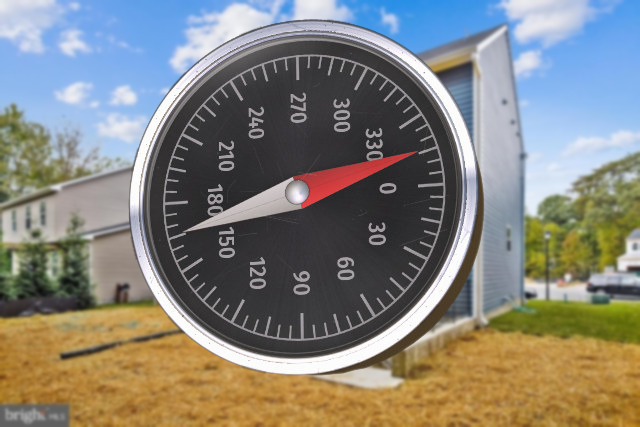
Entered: 345 °
